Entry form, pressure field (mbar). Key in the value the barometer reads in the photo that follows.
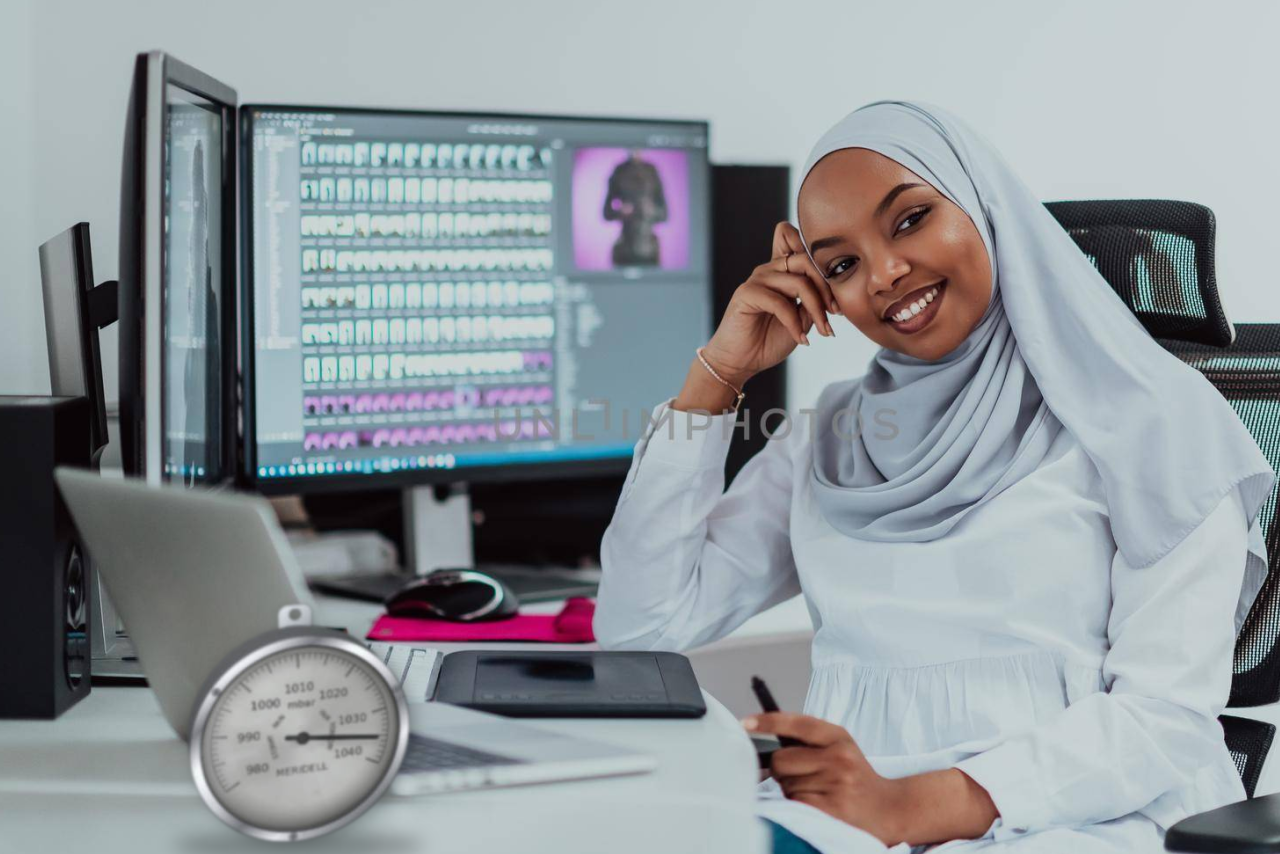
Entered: 1035 mbar
